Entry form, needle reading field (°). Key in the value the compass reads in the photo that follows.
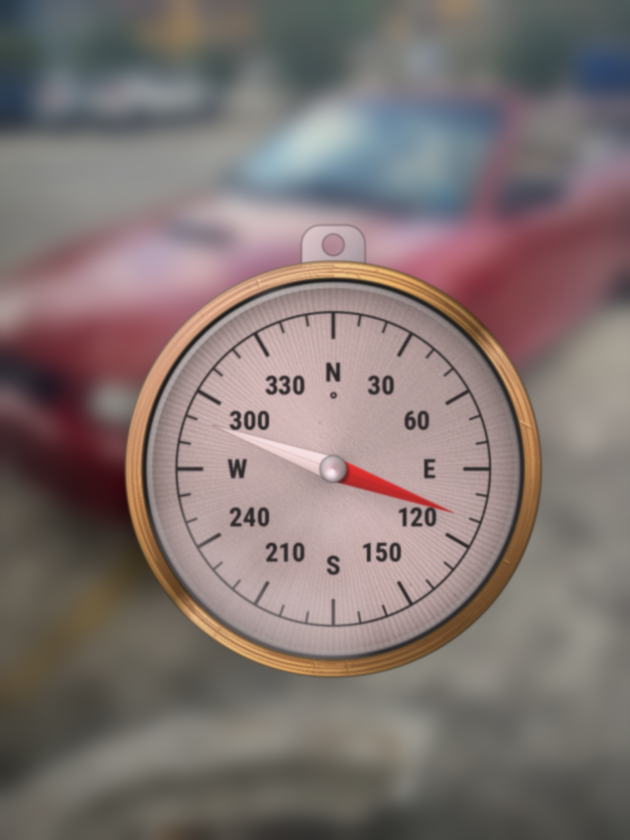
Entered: 110 °
